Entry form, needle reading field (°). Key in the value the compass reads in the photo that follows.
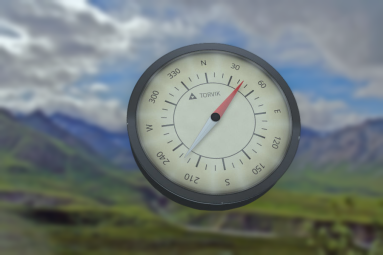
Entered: 45 °
